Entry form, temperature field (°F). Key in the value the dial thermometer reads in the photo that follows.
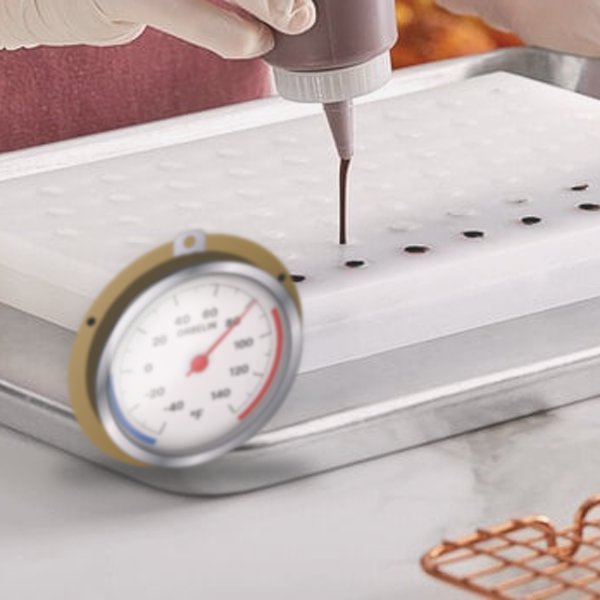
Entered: 80 °F
